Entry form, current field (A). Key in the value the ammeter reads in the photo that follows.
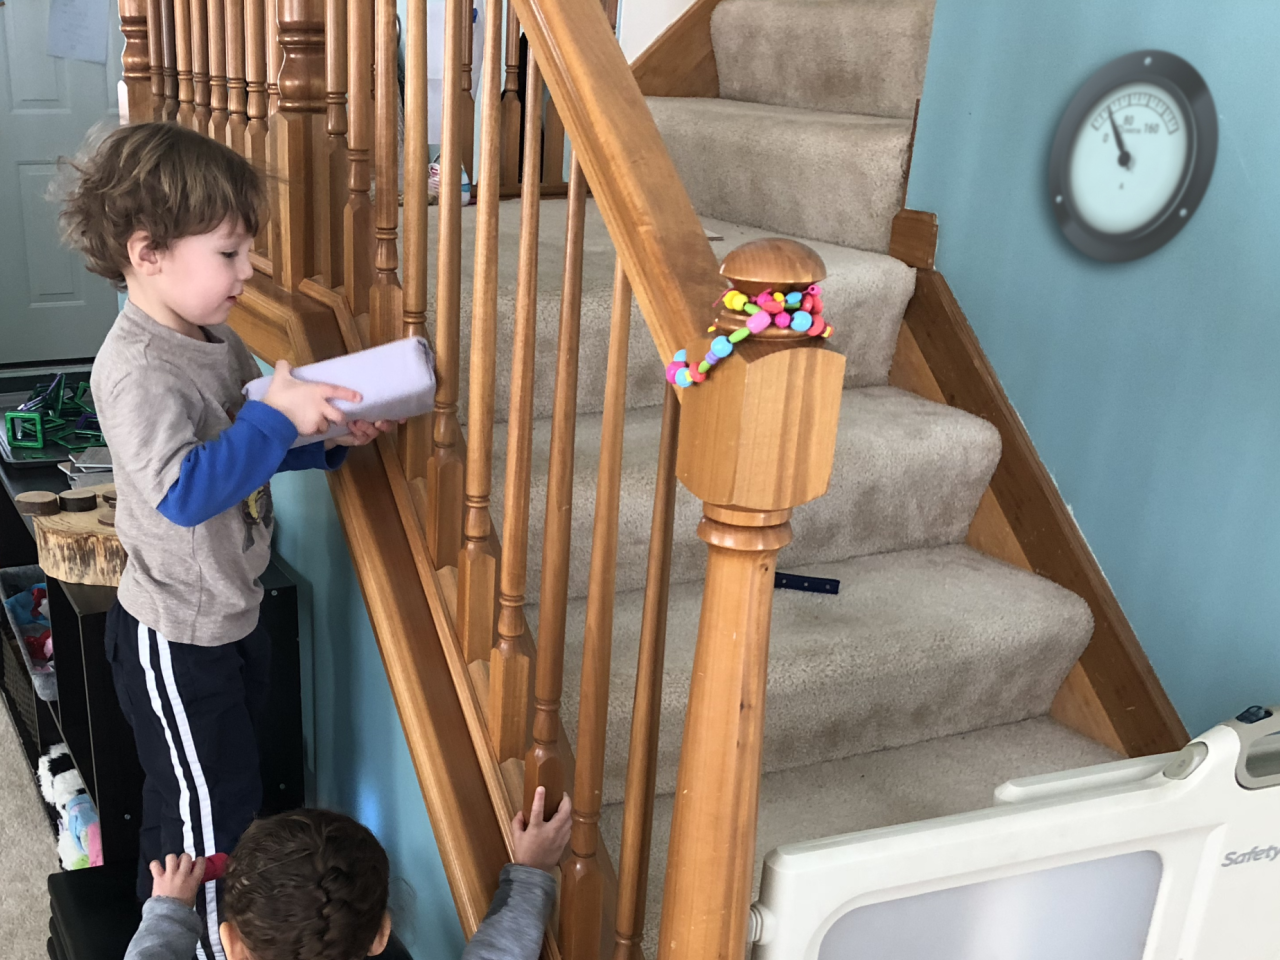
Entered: 40 A
